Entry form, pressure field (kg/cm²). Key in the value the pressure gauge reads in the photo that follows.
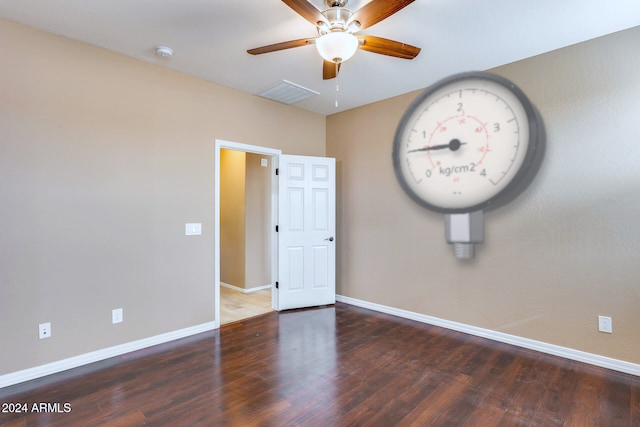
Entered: 0.6 kg/cm²
